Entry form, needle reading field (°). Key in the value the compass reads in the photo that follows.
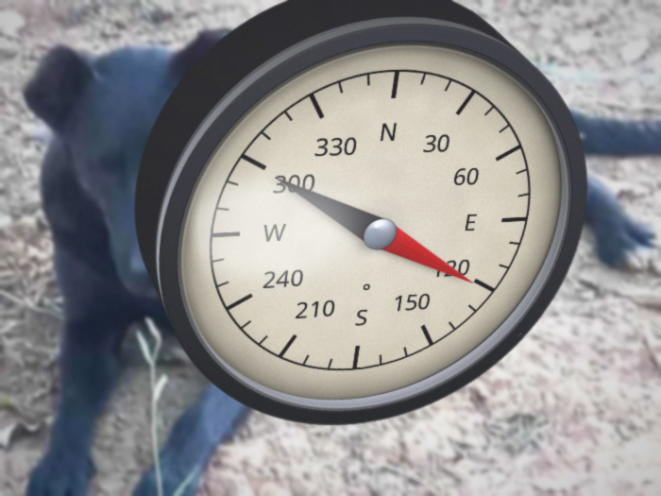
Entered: 120 °
